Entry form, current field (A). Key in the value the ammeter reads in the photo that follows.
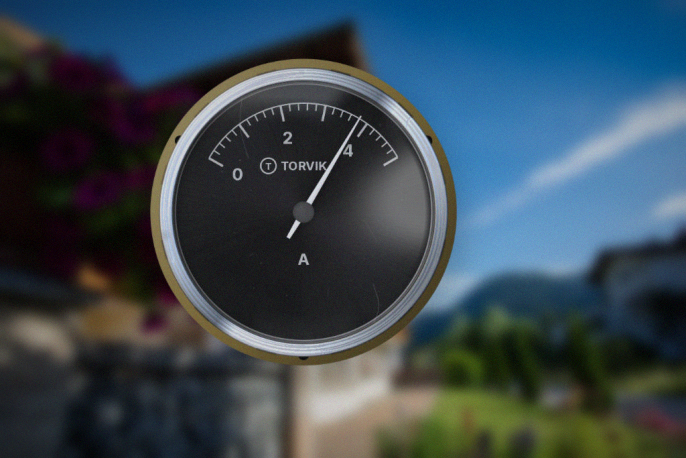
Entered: 3.8 A
